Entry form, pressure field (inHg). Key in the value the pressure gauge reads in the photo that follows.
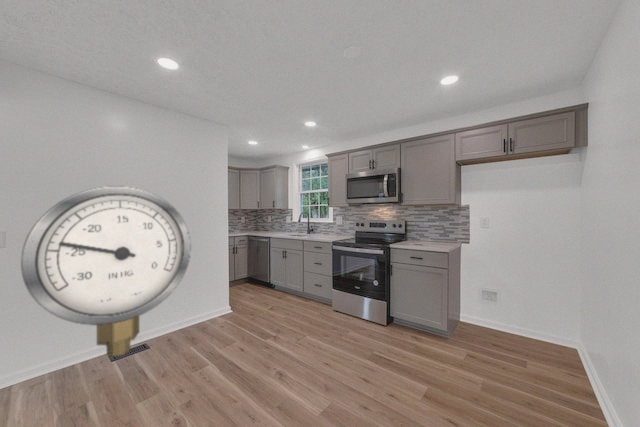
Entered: -24 inHg
